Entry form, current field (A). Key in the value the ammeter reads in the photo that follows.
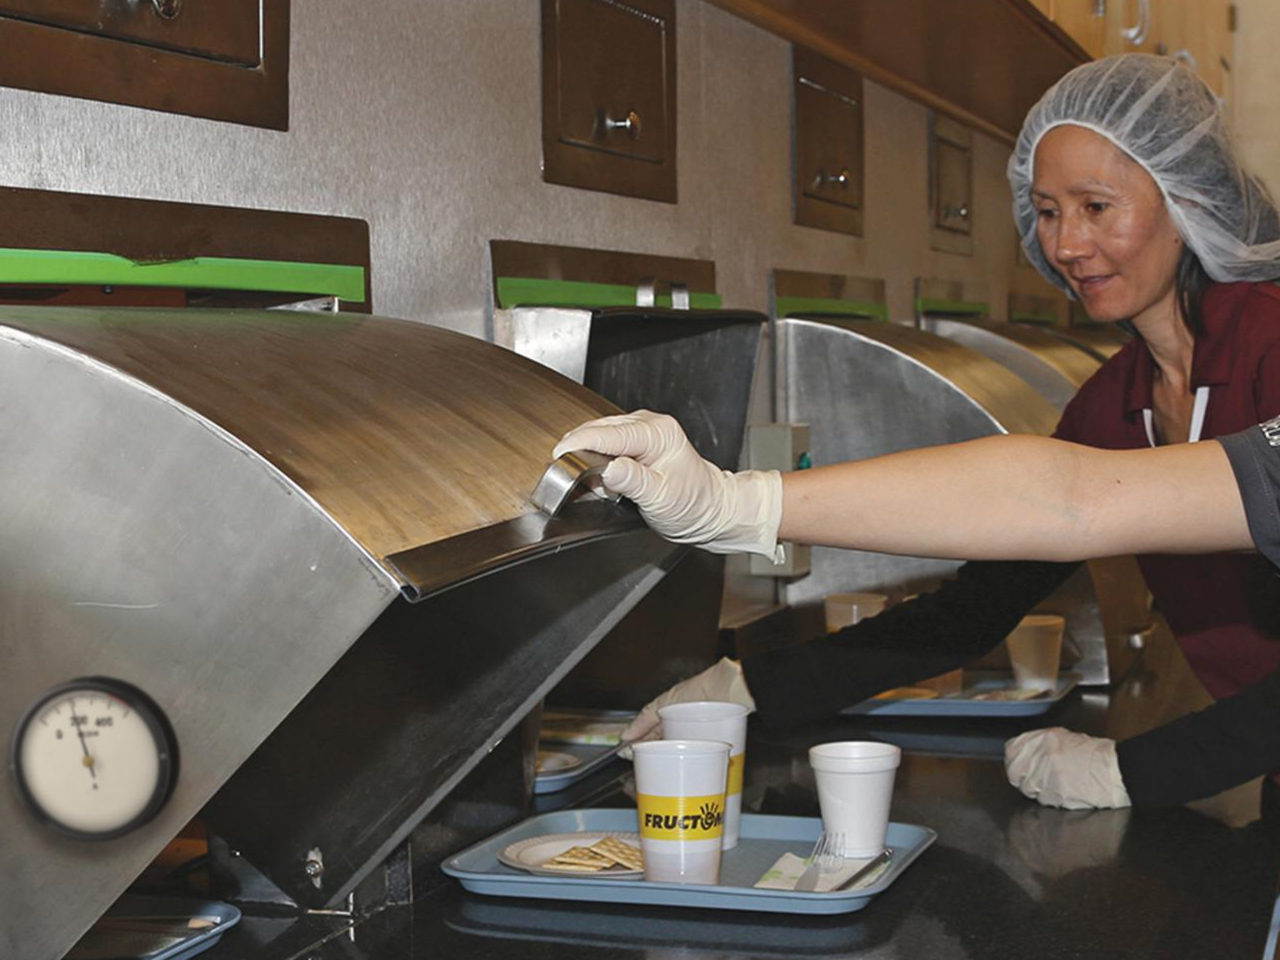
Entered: 200 A
